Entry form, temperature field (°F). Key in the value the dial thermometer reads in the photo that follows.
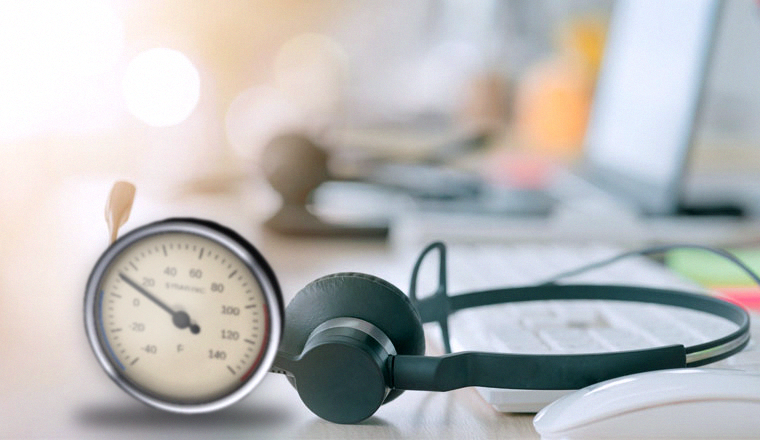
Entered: 12 °F
